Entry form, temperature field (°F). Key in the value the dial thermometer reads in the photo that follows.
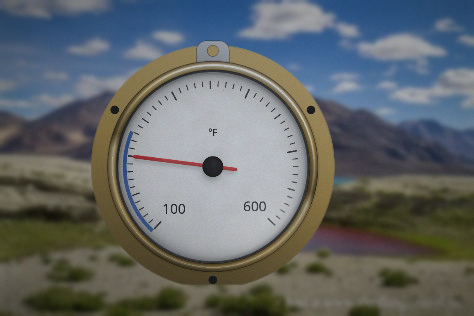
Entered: 200 °F
